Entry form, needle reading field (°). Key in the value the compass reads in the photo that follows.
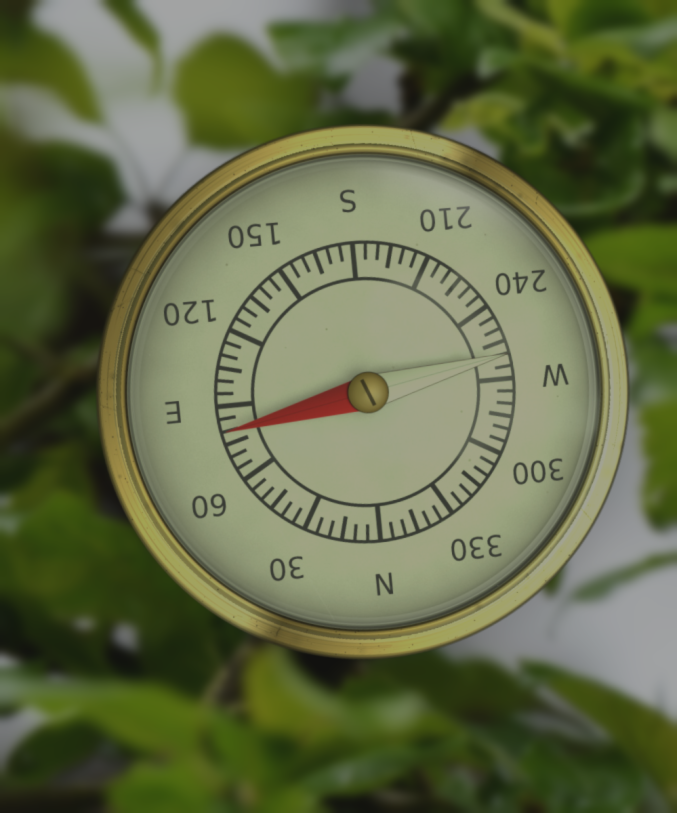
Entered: 80 °
